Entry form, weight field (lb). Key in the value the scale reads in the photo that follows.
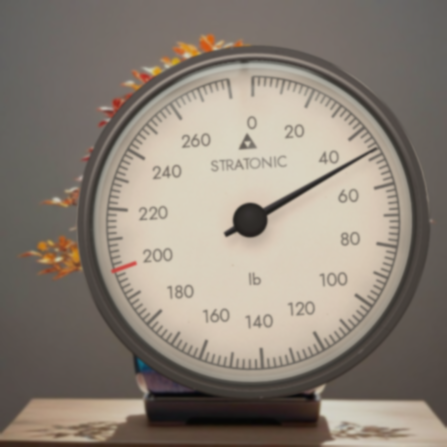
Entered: 48 lb
